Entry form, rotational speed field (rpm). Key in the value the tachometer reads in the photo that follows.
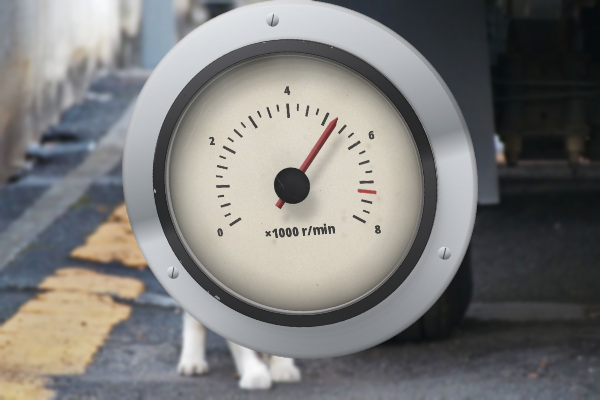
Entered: 5250 rpm
